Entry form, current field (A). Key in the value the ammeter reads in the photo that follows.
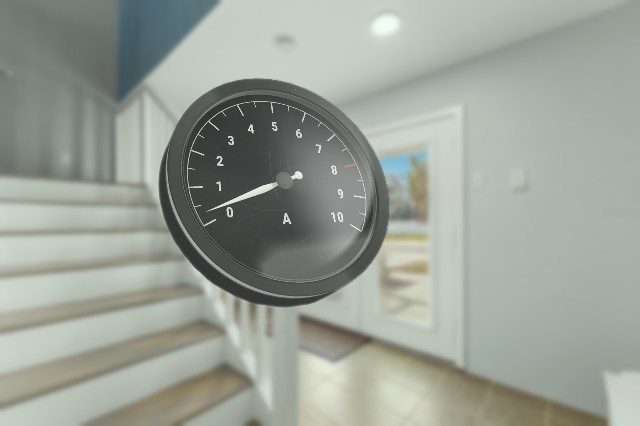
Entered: 0.25 A
